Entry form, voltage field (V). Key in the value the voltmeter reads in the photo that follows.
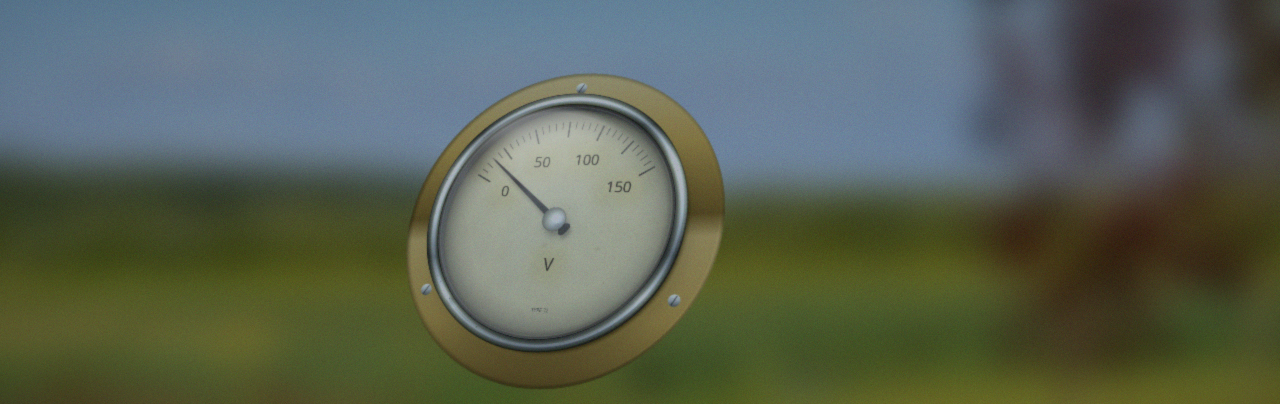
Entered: 15 V
